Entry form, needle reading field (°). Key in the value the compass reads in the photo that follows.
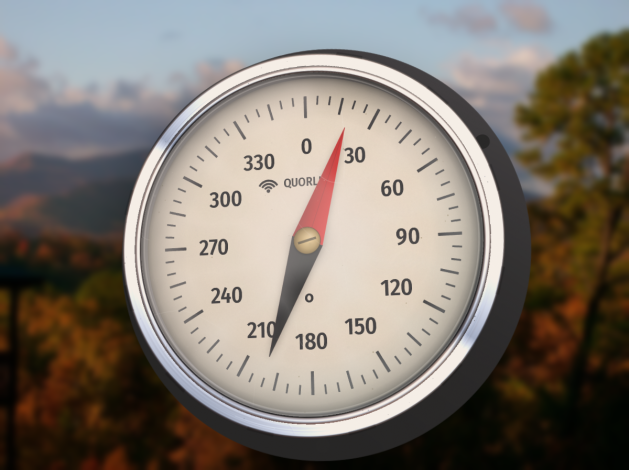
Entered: 20 °
